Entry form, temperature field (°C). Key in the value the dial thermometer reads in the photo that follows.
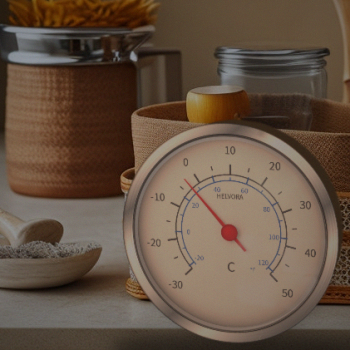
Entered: -2.5 °C
